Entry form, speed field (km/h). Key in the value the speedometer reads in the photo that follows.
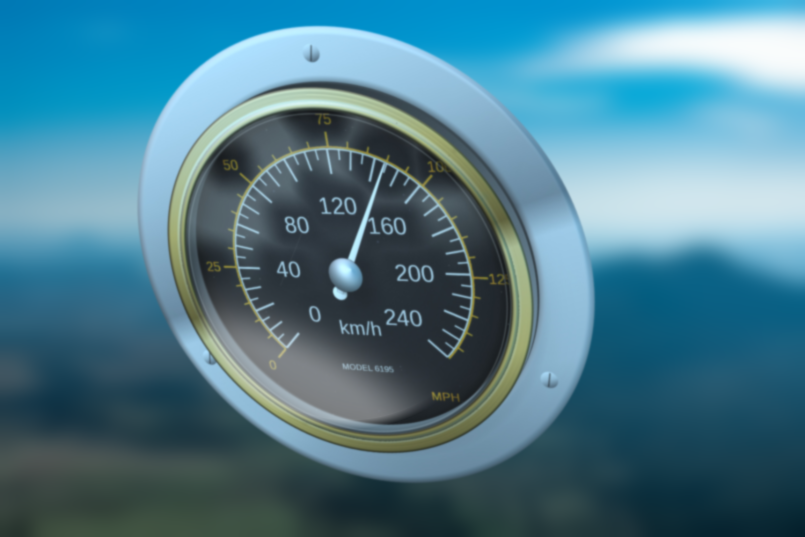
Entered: 145 km/h
